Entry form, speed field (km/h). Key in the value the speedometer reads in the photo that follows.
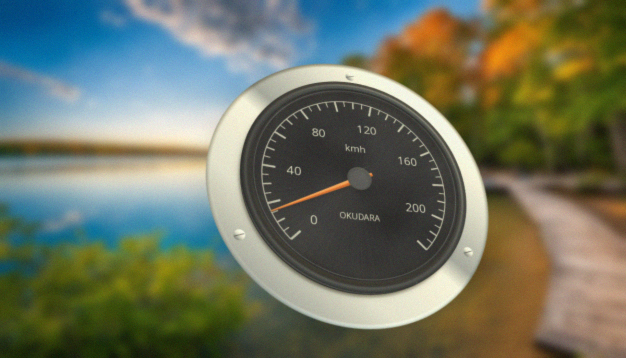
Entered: 15 km/h
